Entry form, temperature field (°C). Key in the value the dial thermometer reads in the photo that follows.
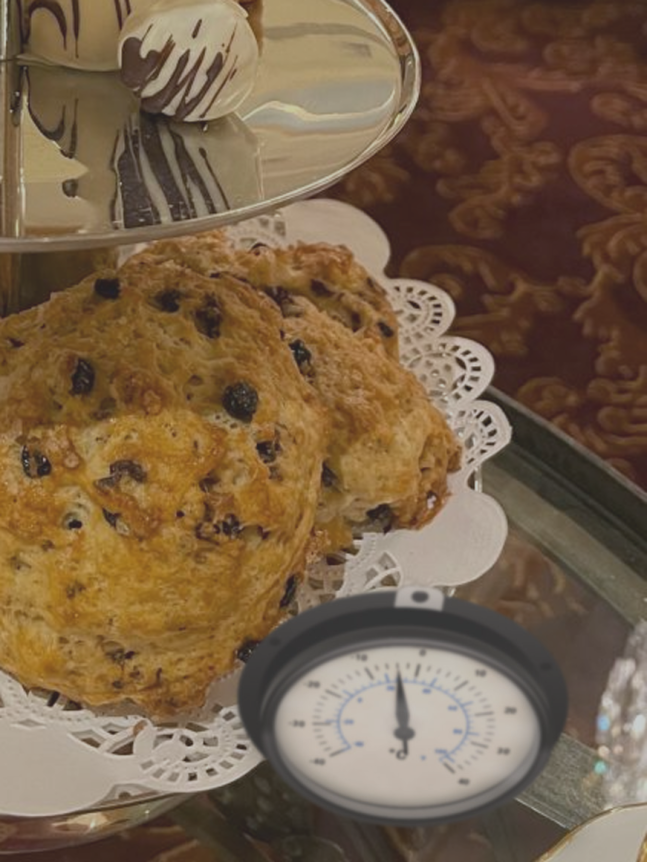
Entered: -4 °C
